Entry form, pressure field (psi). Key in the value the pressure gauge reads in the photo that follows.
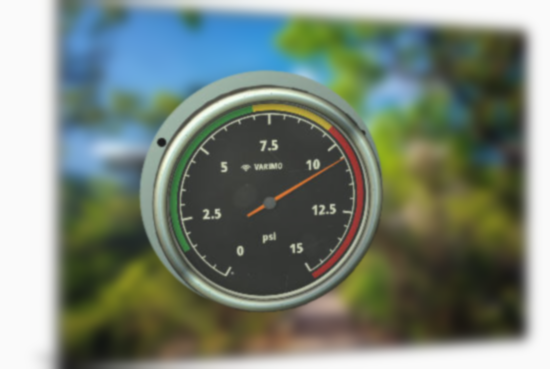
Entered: 10.5 psi
